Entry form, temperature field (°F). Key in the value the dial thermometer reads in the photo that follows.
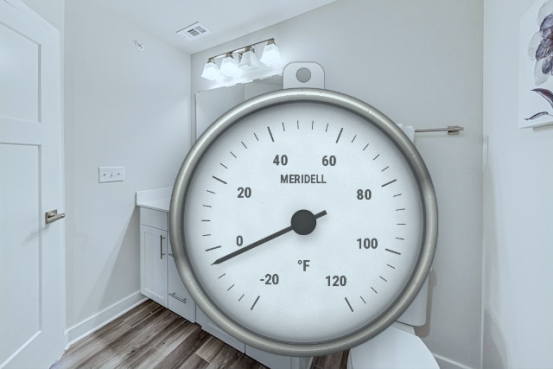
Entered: -4 °F
